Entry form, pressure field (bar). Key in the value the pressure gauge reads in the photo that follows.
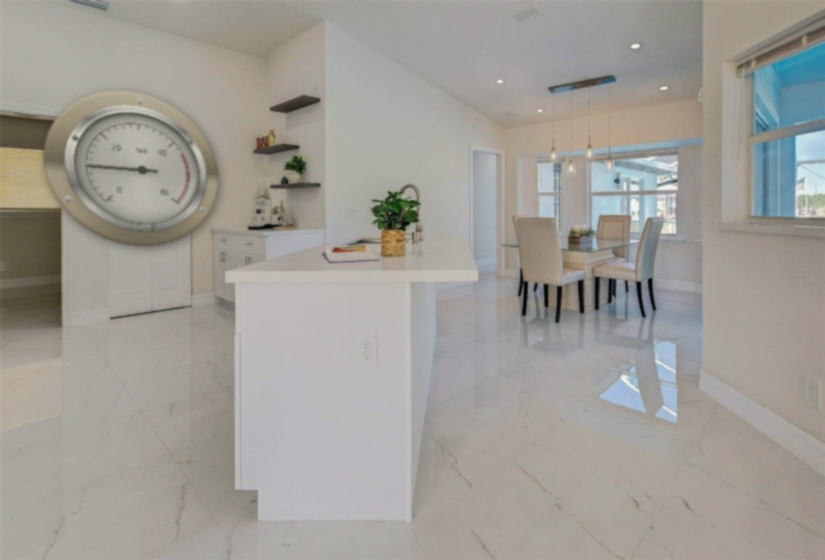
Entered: 10 bar
